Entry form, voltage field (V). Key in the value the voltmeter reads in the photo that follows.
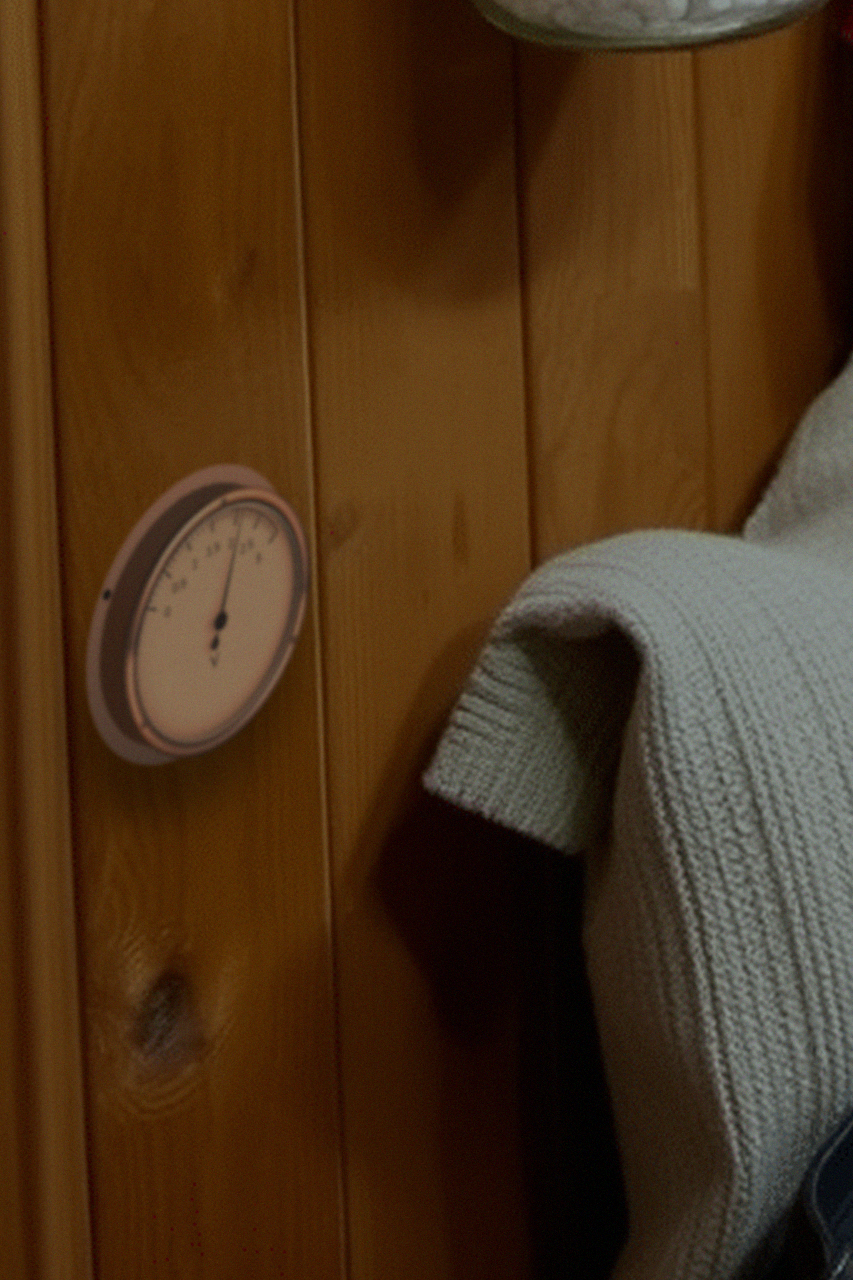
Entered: 2 V
